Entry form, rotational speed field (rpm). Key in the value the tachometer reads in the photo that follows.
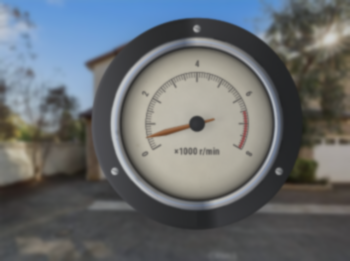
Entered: 500 rpm
